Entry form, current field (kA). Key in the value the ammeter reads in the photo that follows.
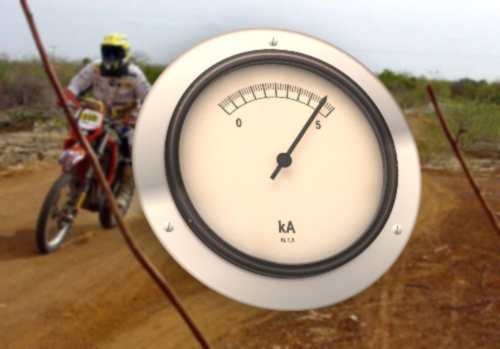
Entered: 4.5 kA
